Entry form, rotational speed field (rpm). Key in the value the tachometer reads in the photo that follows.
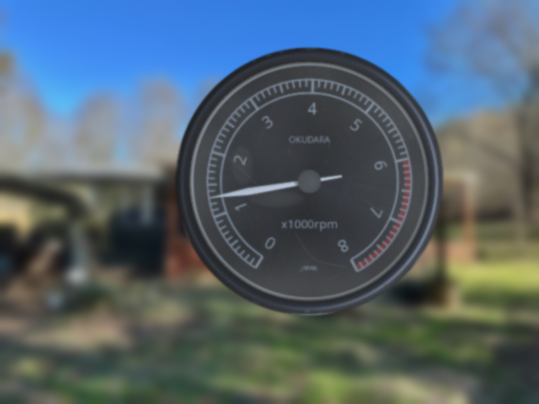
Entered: 1300 rpm
